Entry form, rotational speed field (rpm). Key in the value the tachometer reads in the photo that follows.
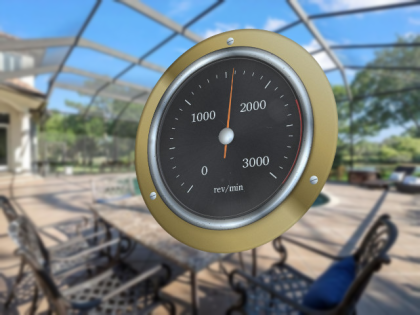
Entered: 1600 rpm
